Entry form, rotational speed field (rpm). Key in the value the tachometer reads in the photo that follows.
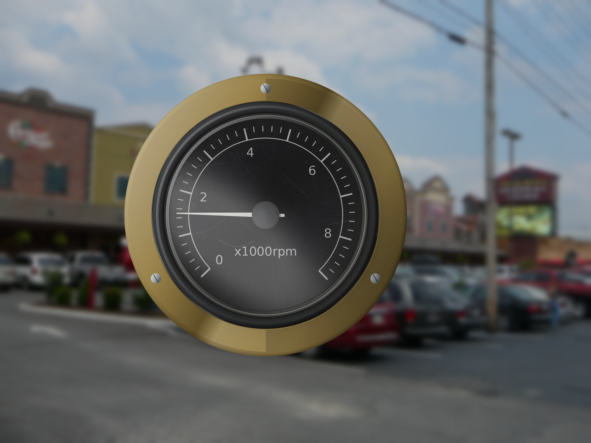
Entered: 1500 rpm
